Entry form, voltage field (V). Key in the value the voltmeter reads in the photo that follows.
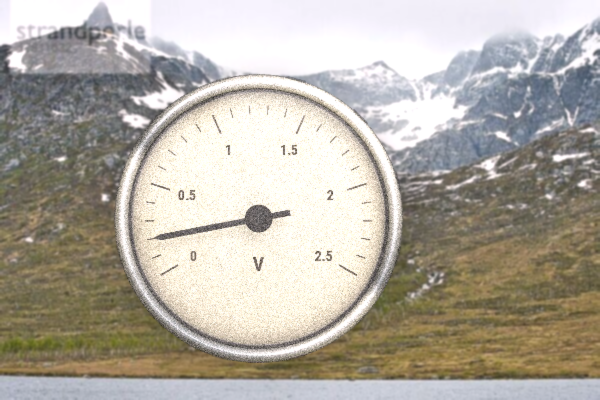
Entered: 0.2 V
